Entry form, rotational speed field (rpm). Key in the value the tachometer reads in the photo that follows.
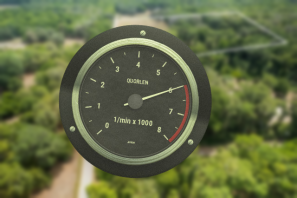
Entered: 6000 rpm
